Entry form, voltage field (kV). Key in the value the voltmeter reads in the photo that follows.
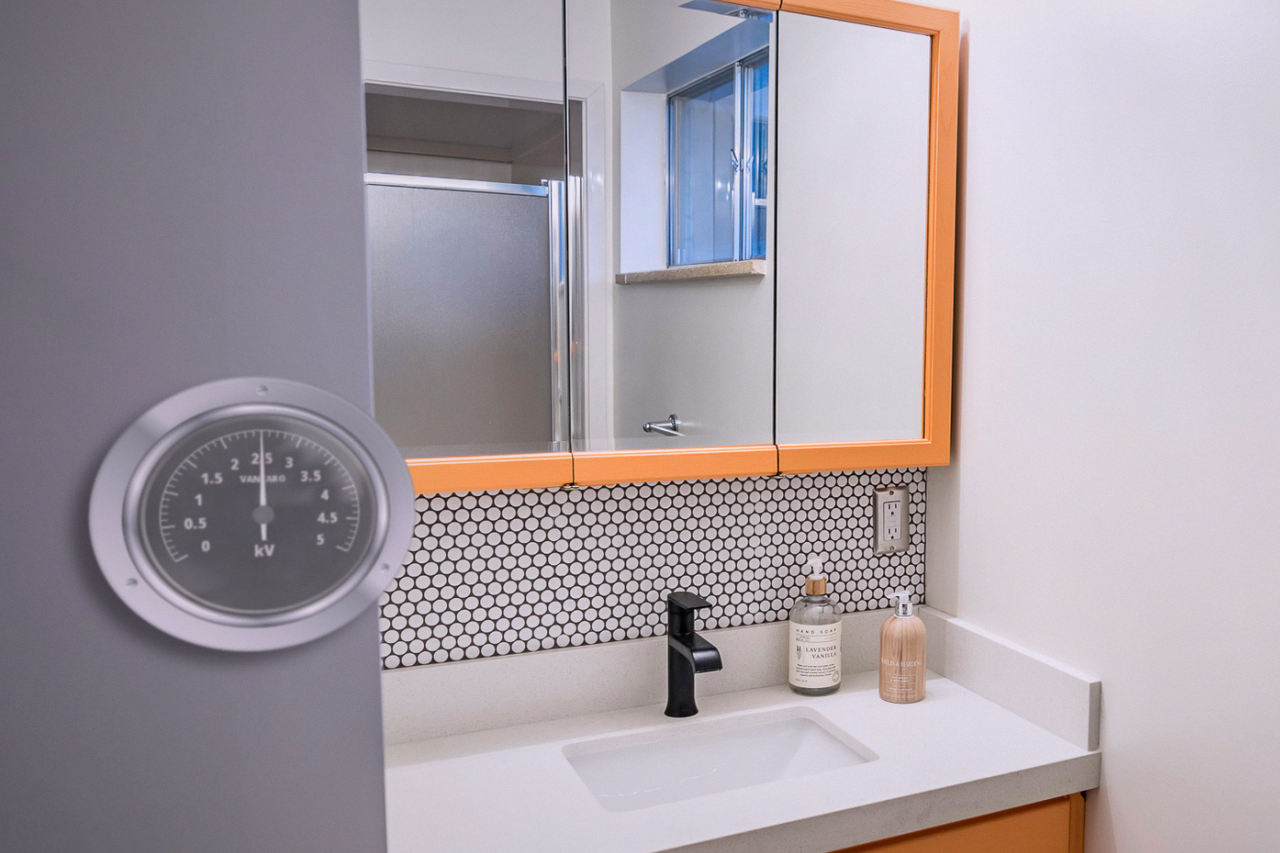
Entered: 2.5 kV
